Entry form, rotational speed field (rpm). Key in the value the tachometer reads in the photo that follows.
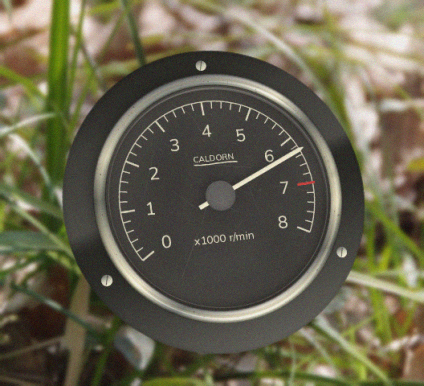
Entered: 6300 rpm
